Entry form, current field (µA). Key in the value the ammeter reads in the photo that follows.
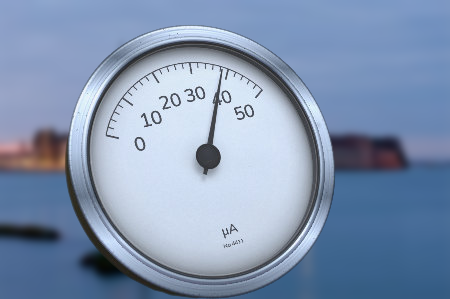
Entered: 38 µA
